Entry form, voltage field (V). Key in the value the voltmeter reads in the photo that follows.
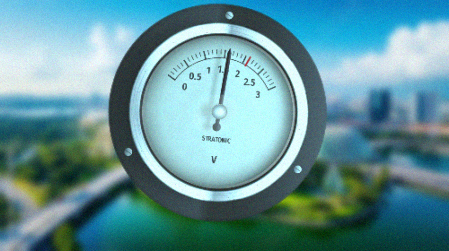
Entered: 1.6 V
